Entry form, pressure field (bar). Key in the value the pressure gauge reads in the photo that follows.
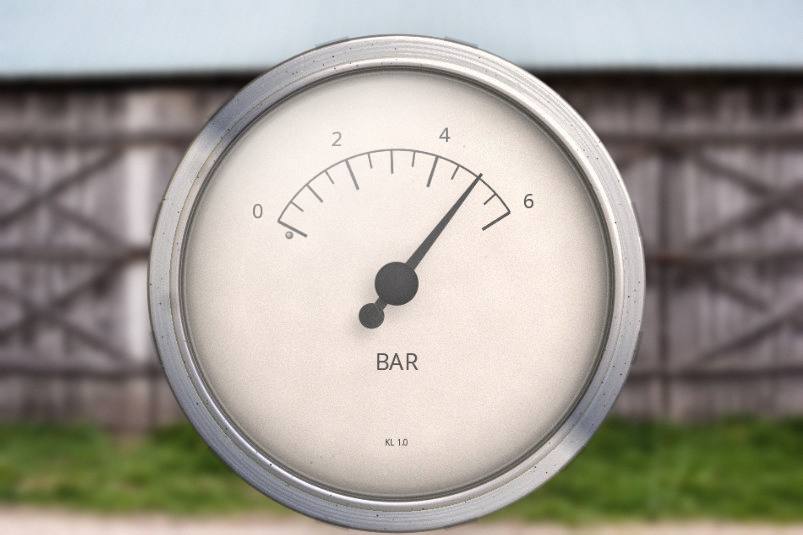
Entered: 5 bar
